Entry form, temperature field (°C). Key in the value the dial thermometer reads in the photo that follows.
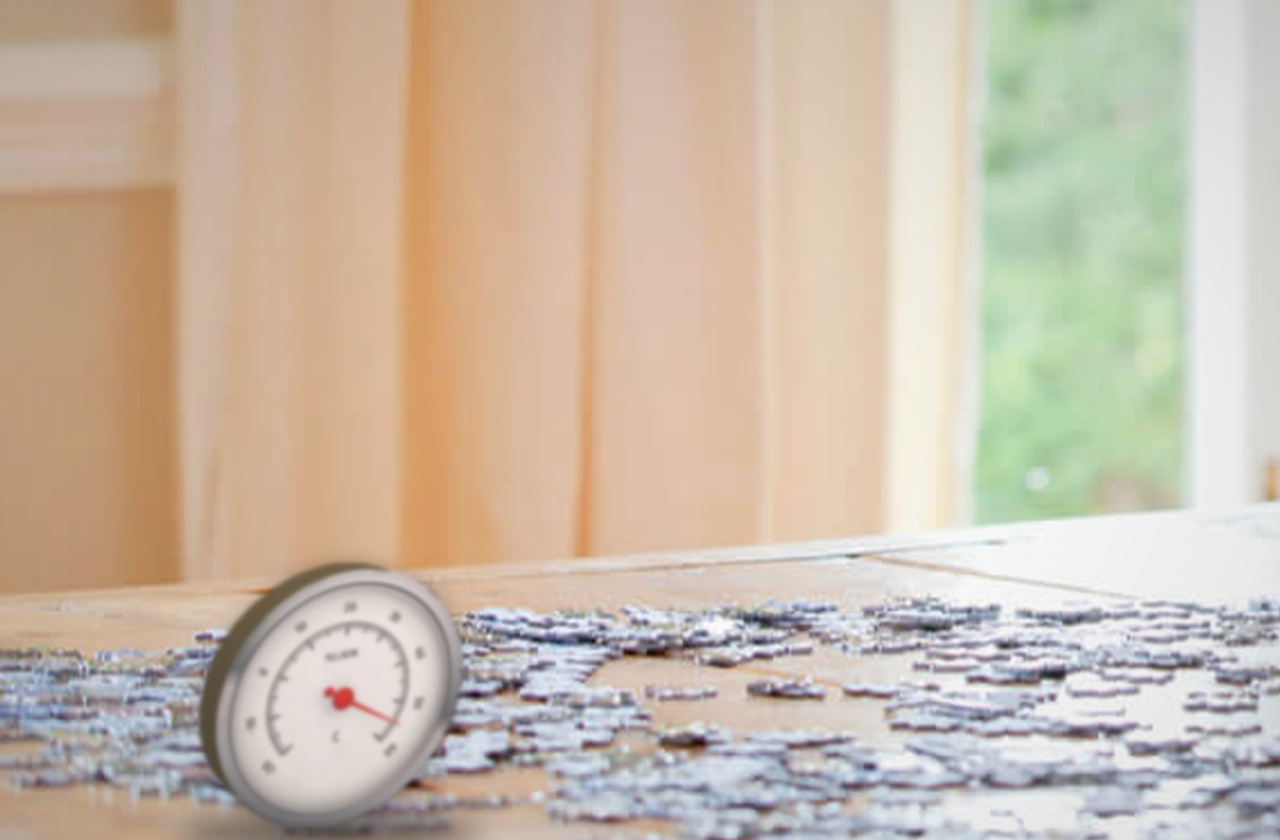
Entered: 55 °C
